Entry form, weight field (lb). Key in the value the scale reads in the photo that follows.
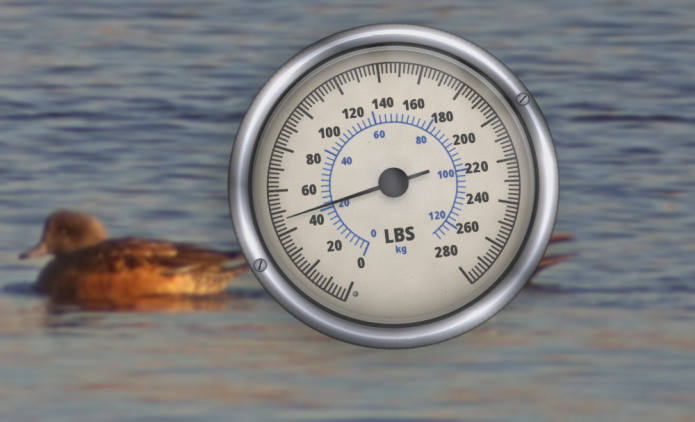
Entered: 46 lb
